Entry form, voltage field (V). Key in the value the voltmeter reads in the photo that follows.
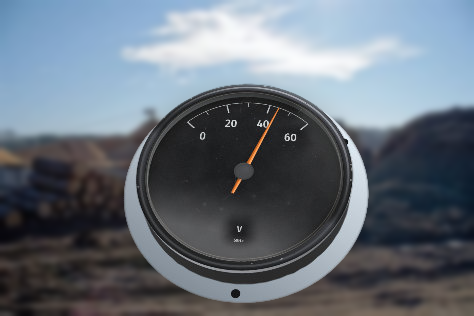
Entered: 45 V
